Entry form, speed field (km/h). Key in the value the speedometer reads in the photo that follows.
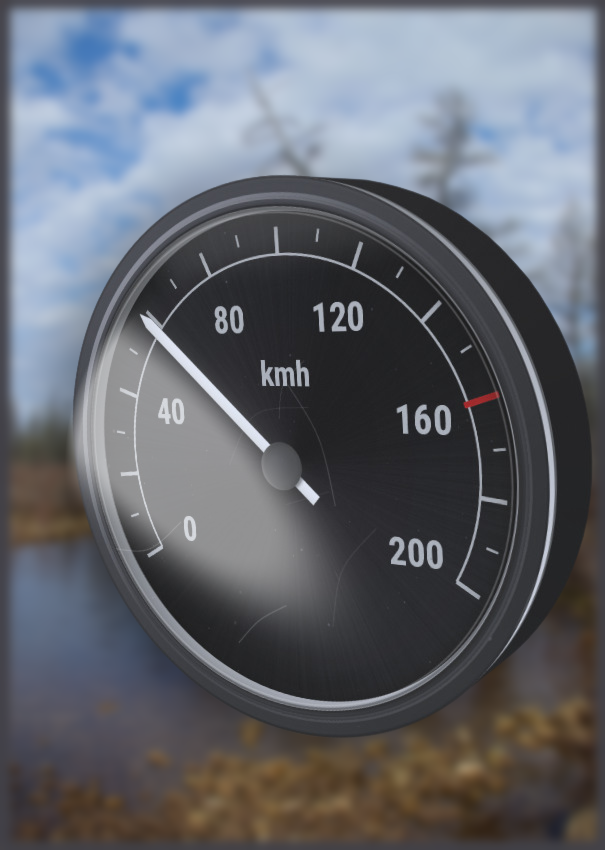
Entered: 60 km/h
